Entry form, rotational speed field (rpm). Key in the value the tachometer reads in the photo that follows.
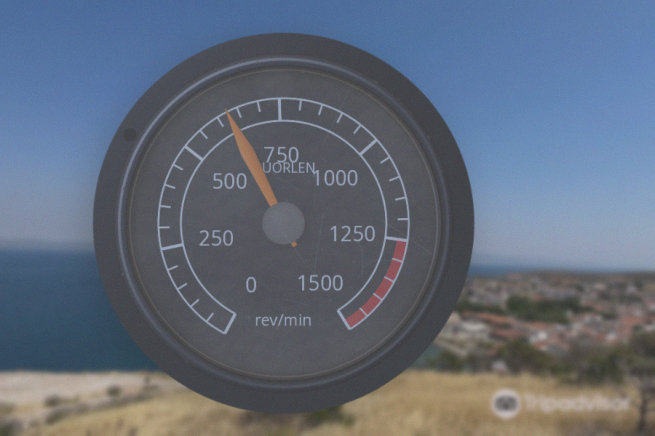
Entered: 625 rpm
